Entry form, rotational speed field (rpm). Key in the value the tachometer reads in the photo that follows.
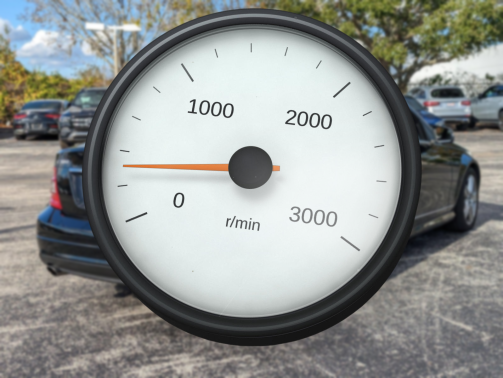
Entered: 300 rpm
